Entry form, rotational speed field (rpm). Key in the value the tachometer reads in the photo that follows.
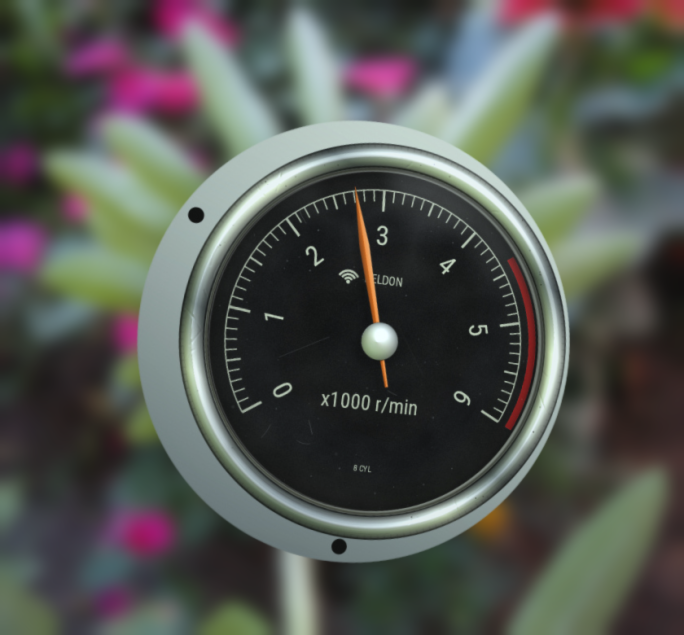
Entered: 2700 rpm
